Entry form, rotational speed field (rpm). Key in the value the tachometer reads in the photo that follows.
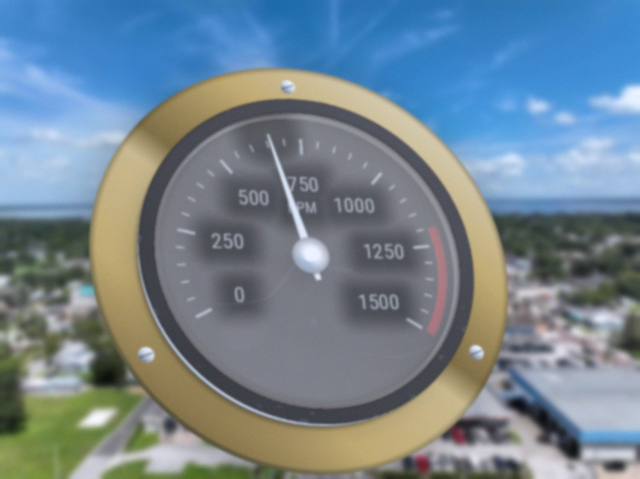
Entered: 650 rpm
